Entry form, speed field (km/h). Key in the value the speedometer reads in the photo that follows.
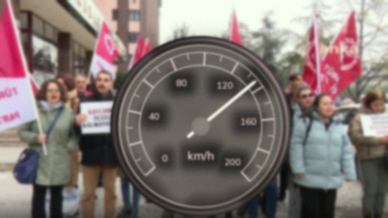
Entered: 135 km/h
